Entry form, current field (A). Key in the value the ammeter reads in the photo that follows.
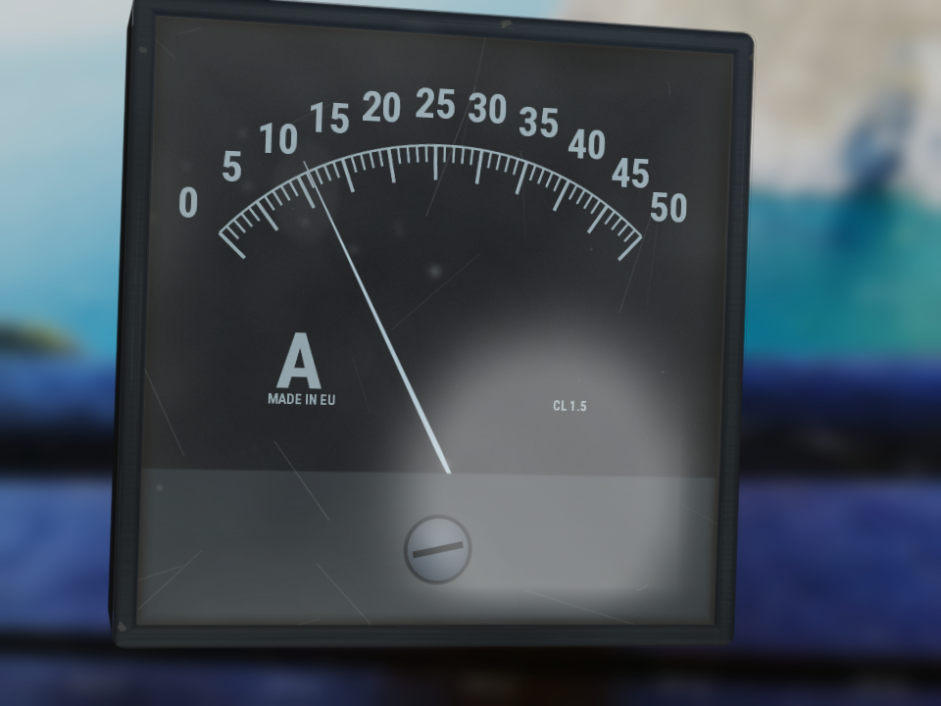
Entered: 11 A
